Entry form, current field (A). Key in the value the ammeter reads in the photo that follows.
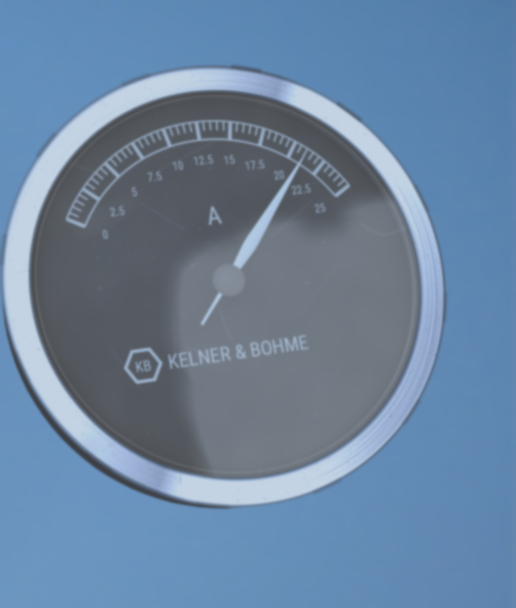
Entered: 21 A
